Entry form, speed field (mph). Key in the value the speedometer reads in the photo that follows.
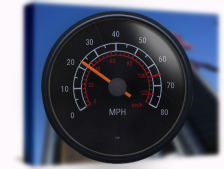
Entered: 22.5 mph
